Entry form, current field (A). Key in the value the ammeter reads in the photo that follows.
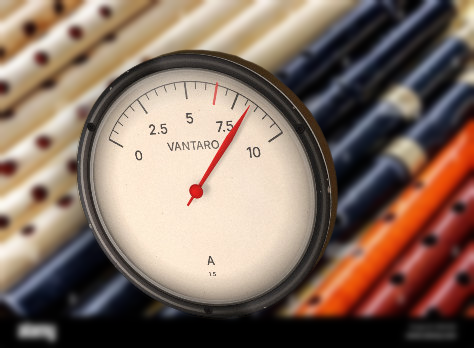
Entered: 8.25 A
